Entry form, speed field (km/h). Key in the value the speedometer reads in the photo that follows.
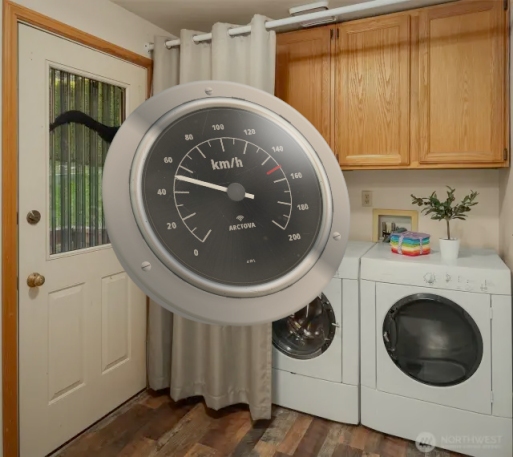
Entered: 50 km/h
